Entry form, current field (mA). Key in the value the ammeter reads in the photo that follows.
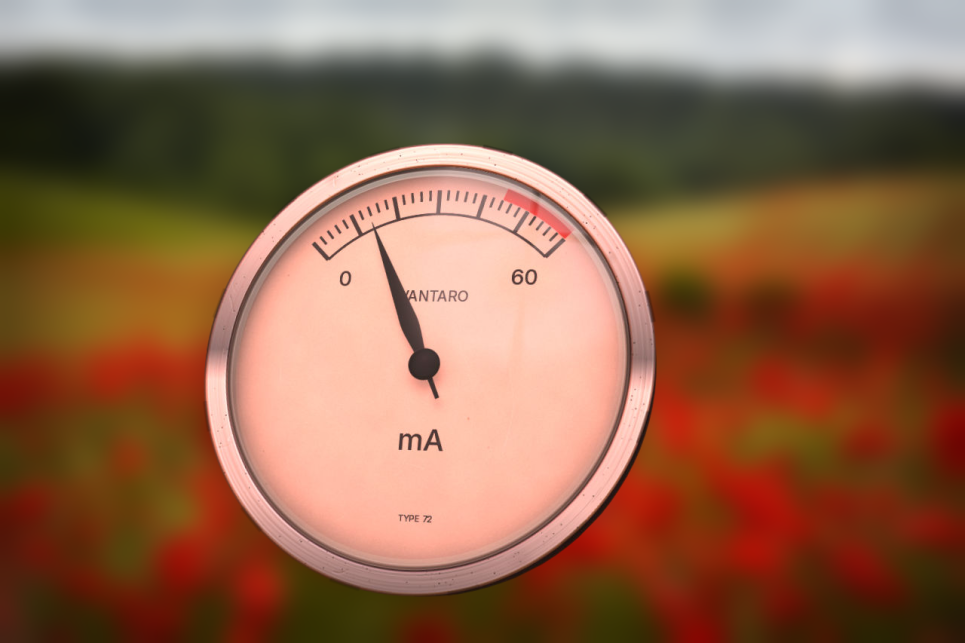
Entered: 14 mA
